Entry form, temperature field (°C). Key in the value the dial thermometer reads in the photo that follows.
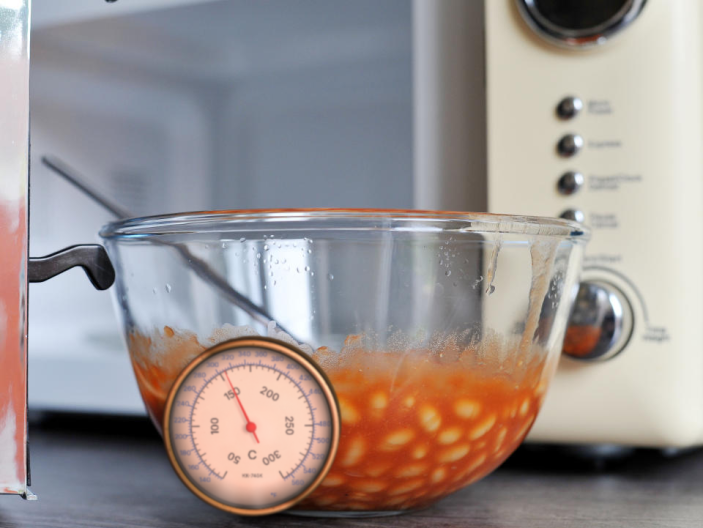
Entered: 155 °C
